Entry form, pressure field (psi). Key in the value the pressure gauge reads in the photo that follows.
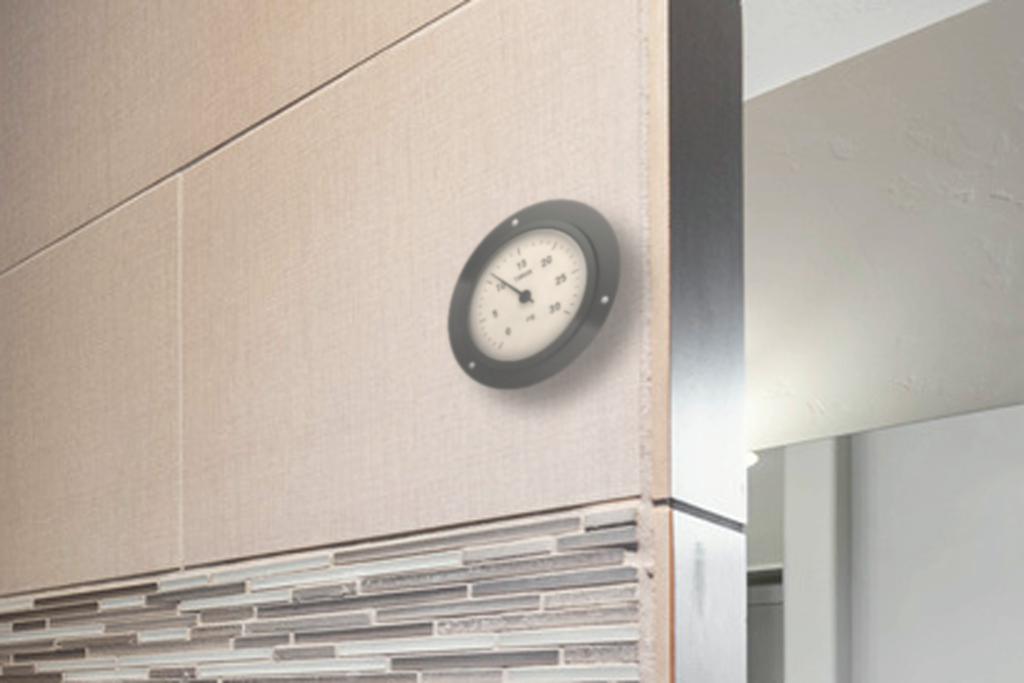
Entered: 11 psi
